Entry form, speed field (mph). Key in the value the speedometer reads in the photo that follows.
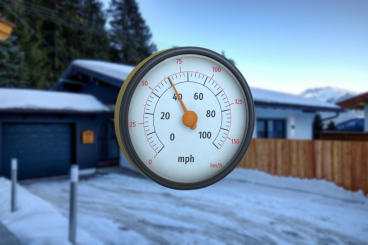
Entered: 40 mph
